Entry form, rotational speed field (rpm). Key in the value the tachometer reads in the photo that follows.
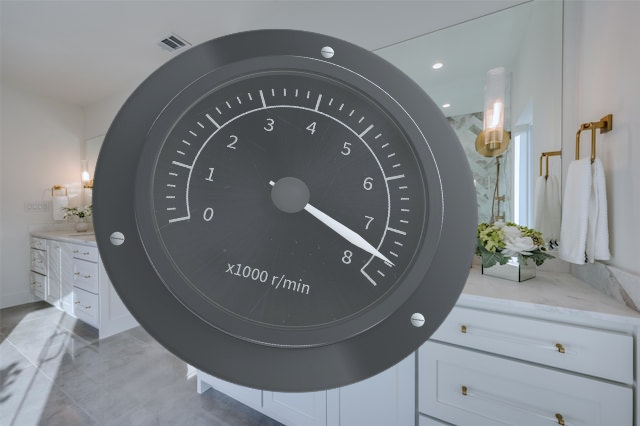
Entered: 7600 rpm
